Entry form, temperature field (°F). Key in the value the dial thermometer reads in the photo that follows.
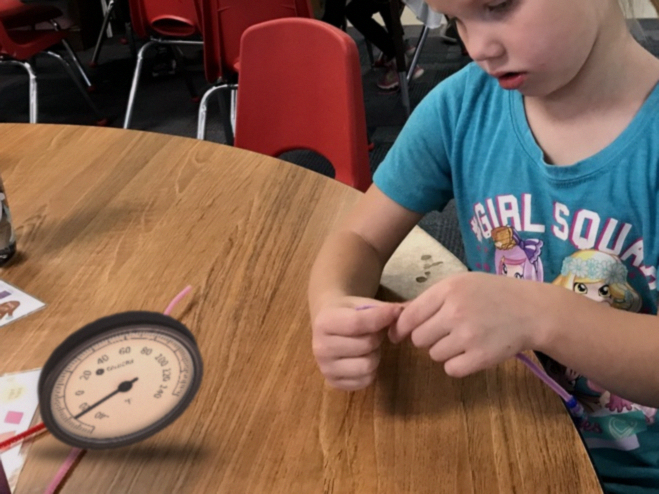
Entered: -20 °F
